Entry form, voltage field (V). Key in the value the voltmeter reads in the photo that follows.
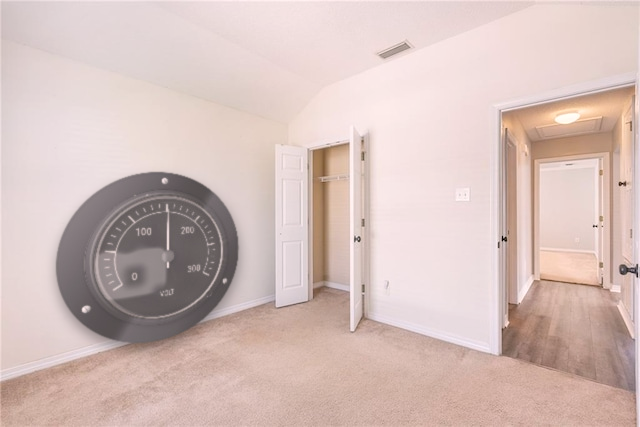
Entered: 150 V
